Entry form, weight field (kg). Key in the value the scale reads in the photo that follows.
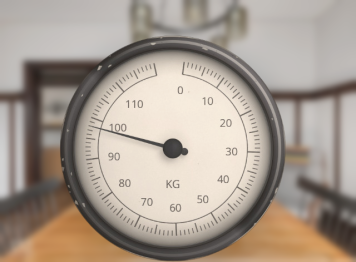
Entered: 98 kg
